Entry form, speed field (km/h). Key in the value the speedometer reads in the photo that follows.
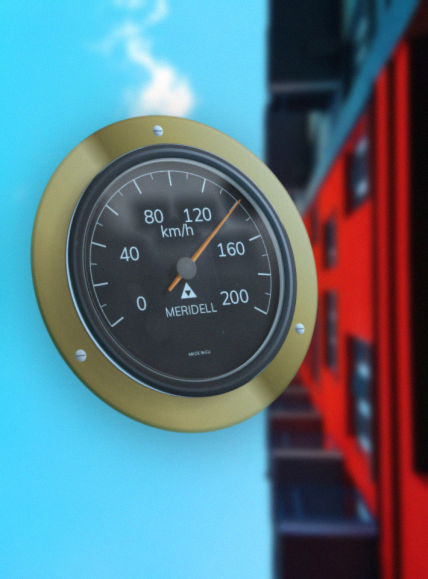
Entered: 140 km/h
